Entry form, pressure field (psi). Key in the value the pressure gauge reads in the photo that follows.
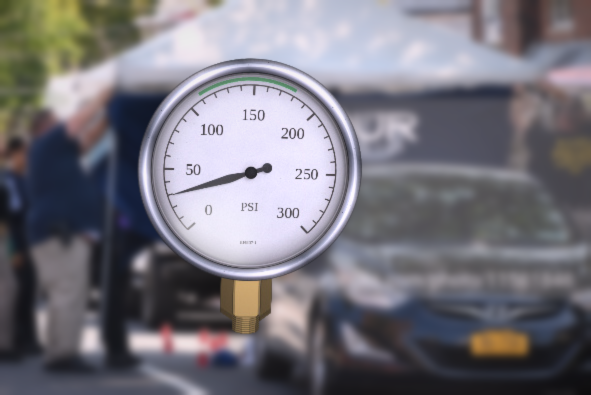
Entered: 30 psi
